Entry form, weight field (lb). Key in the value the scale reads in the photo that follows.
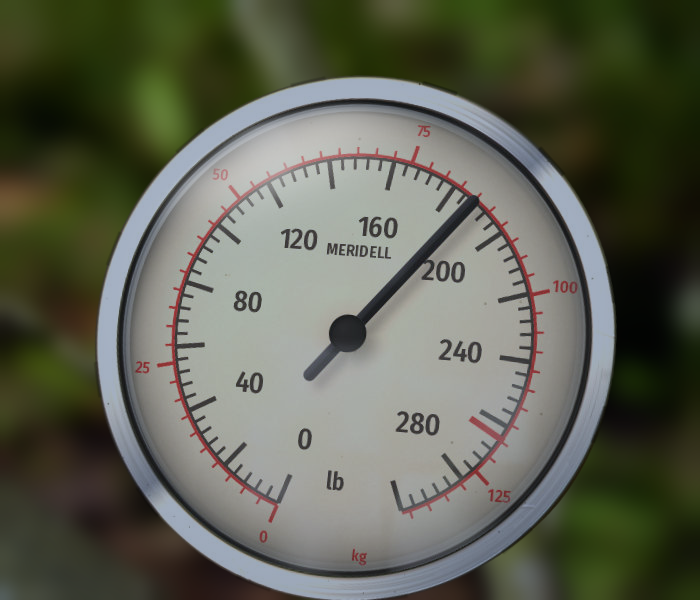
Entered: 188 lb
